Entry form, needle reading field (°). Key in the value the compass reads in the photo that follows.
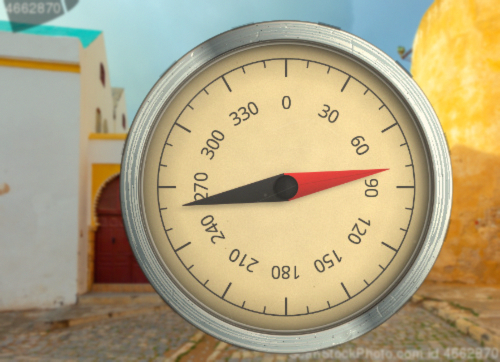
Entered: 80 °
